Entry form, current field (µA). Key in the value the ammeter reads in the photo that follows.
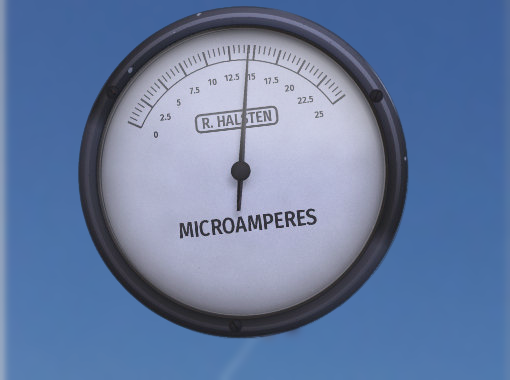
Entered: 14.5 µA
